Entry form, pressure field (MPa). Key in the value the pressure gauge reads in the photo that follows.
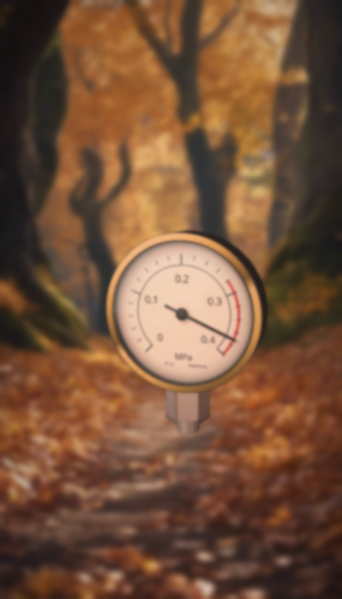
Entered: 0.37 MPa
